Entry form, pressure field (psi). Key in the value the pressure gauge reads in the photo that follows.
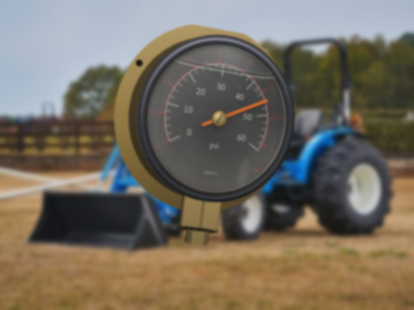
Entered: 46 psi
